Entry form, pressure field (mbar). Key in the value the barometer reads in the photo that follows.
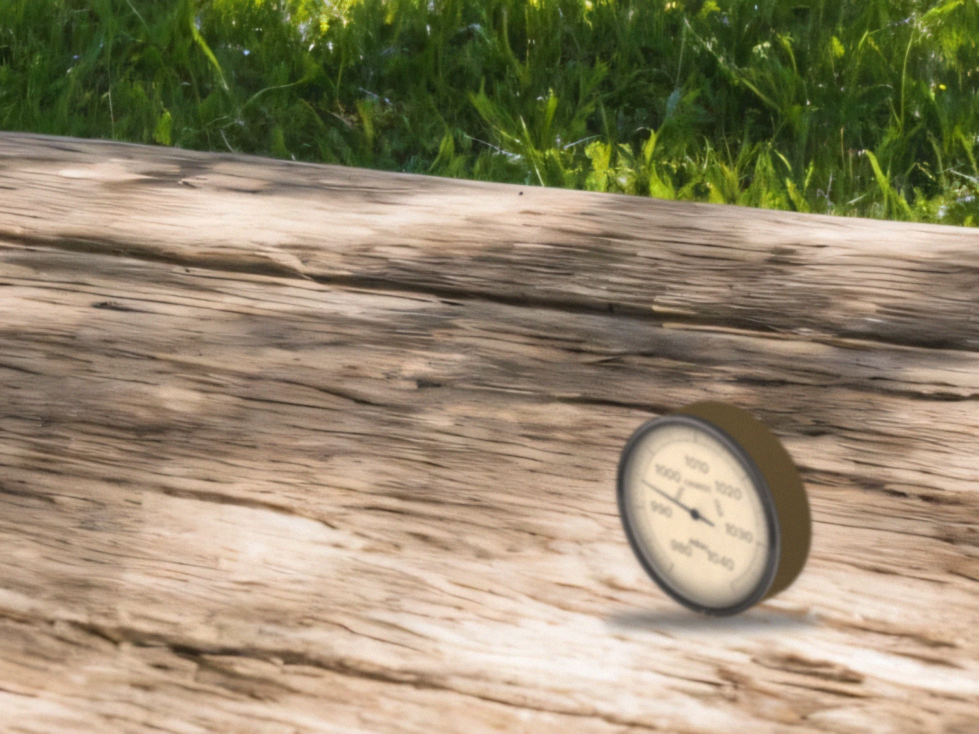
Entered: 995 mbar
